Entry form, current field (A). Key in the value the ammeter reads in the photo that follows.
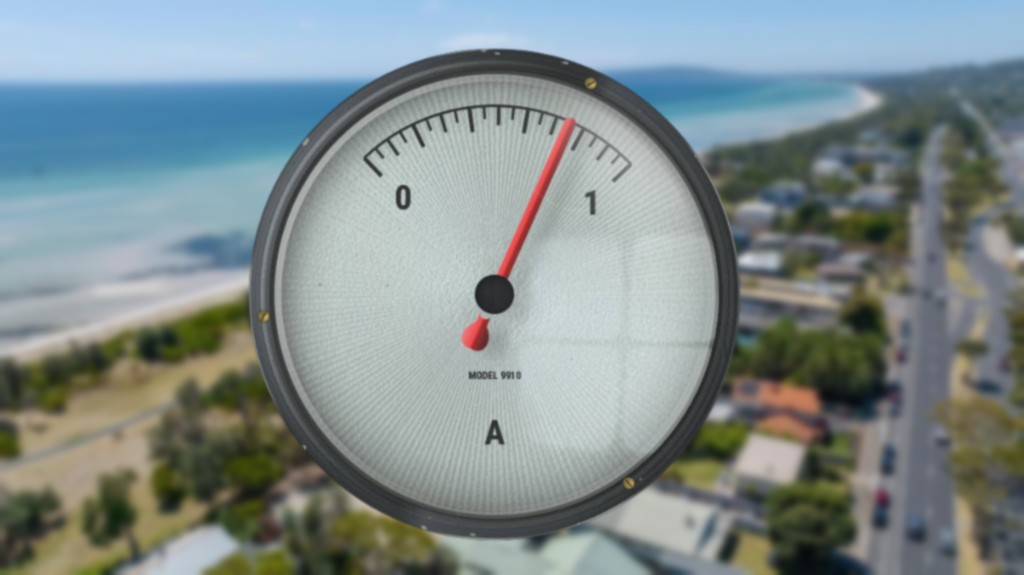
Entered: 0.75 A
